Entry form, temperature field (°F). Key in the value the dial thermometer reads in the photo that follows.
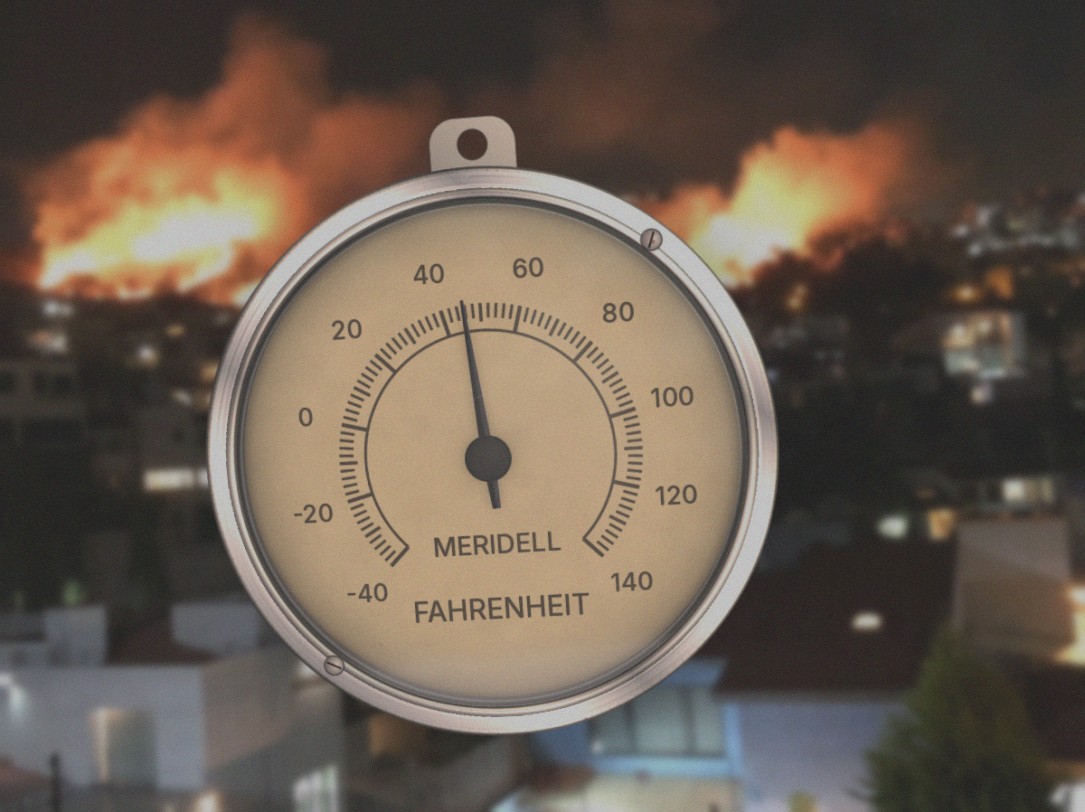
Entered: 46 °F
